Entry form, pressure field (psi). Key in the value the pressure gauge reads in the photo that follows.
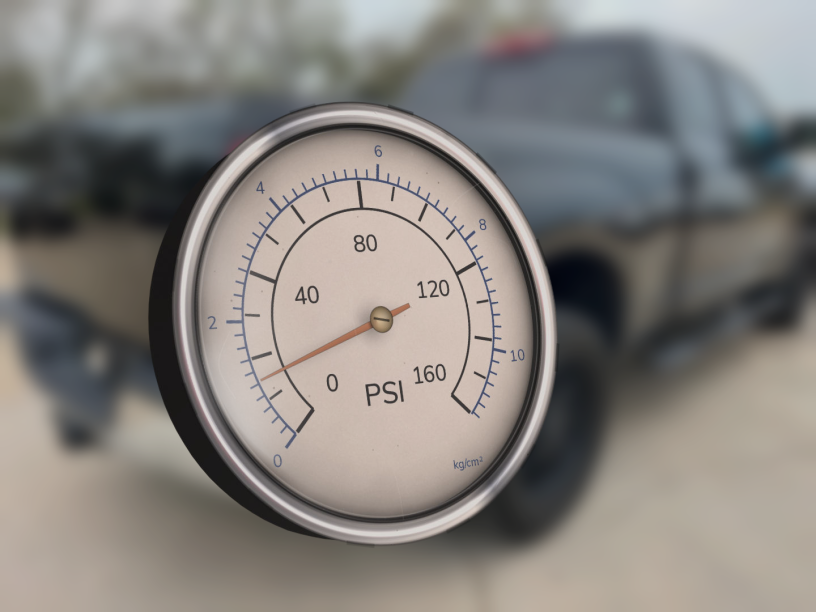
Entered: 15 psi
